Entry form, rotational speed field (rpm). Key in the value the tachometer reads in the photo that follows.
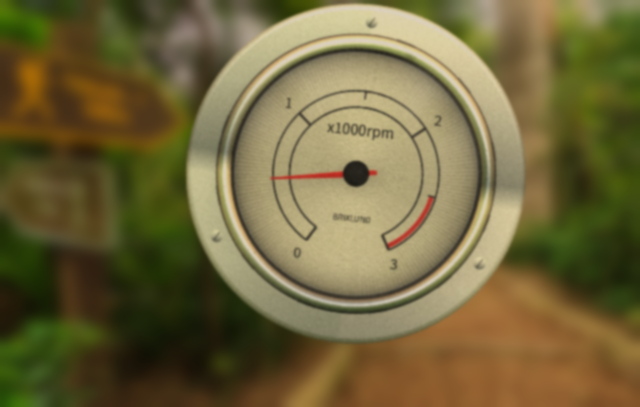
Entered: 500 rpm
